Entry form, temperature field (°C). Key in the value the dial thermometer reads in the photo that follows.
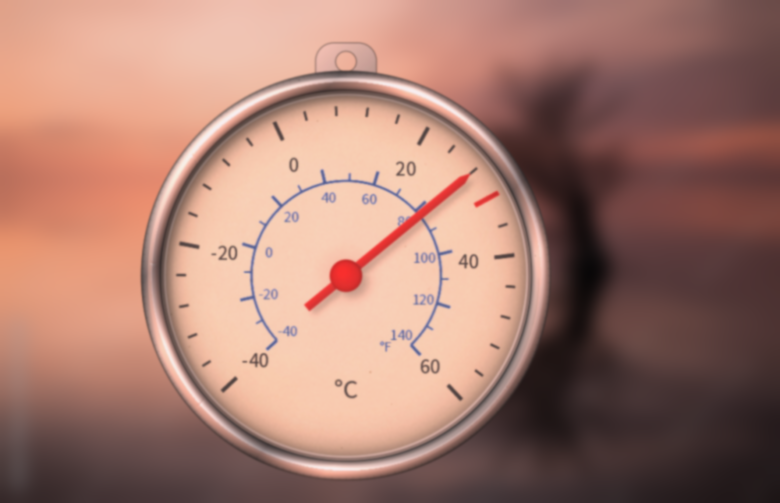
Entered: 28 °C
